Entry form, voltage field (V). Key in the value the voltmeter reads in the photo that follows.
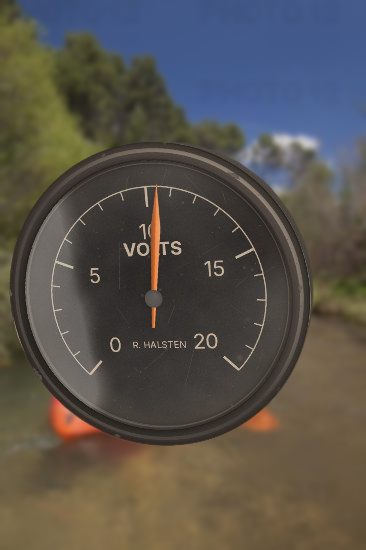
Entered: 10.5 V
